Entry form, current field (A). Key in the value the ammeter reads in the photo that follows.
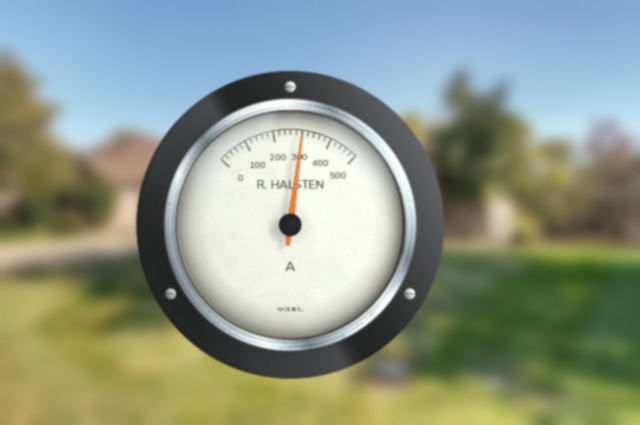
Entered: 300 A
